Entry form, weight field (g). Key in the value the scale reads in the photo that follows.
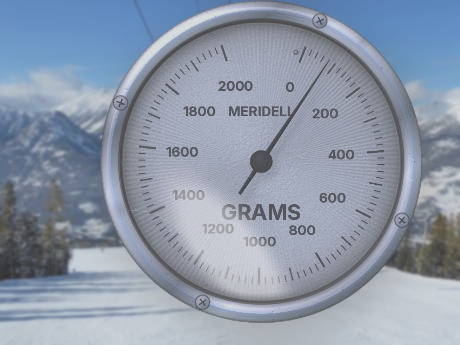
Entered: 80 g
